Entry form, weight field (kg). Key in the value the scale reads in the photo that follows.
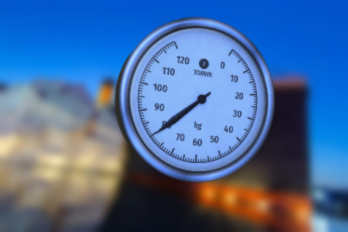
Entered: 80 kg
